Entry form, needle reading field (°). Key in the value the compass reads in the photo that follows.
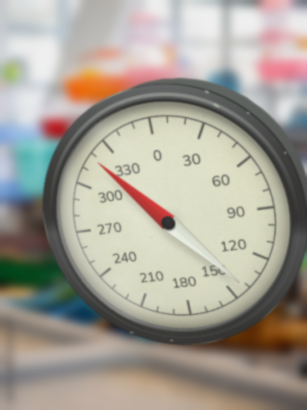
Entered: 320 °
